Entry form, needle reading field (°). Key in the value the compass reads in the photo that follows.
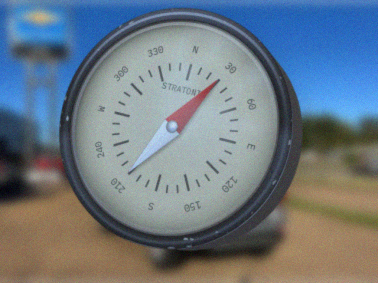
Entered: 30 °
